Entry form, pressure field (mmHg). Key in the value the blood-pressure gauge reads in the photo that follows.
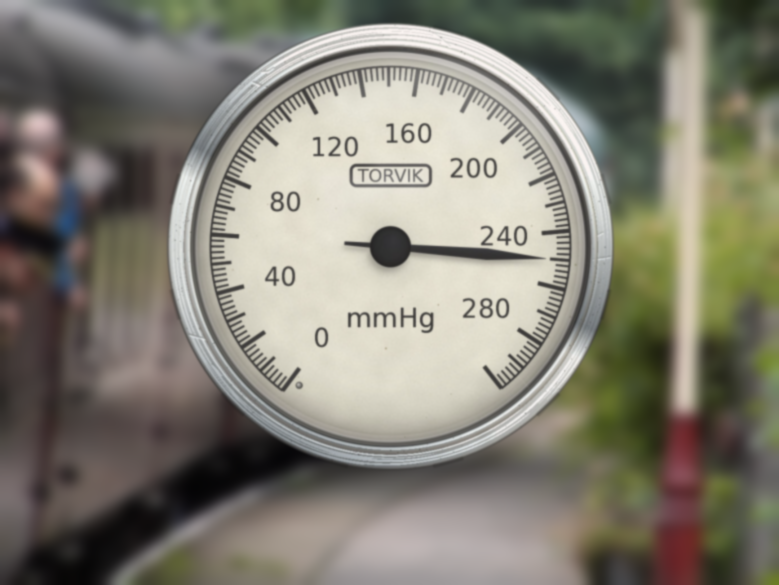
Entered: 250 mmHg
